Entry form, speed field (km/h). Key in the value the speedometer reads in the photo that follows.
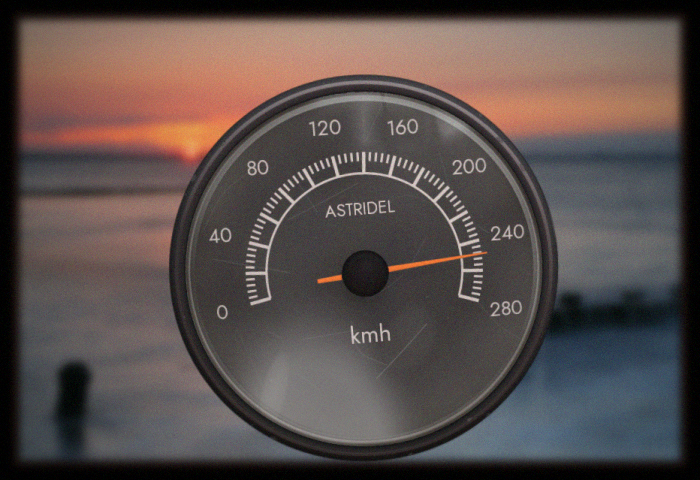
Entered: 248 km/h
